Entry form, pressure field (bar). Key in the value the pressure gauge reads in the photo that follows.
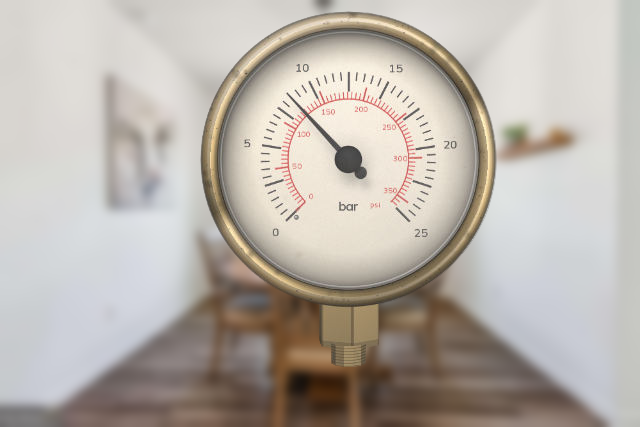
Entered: 8.5 bar
